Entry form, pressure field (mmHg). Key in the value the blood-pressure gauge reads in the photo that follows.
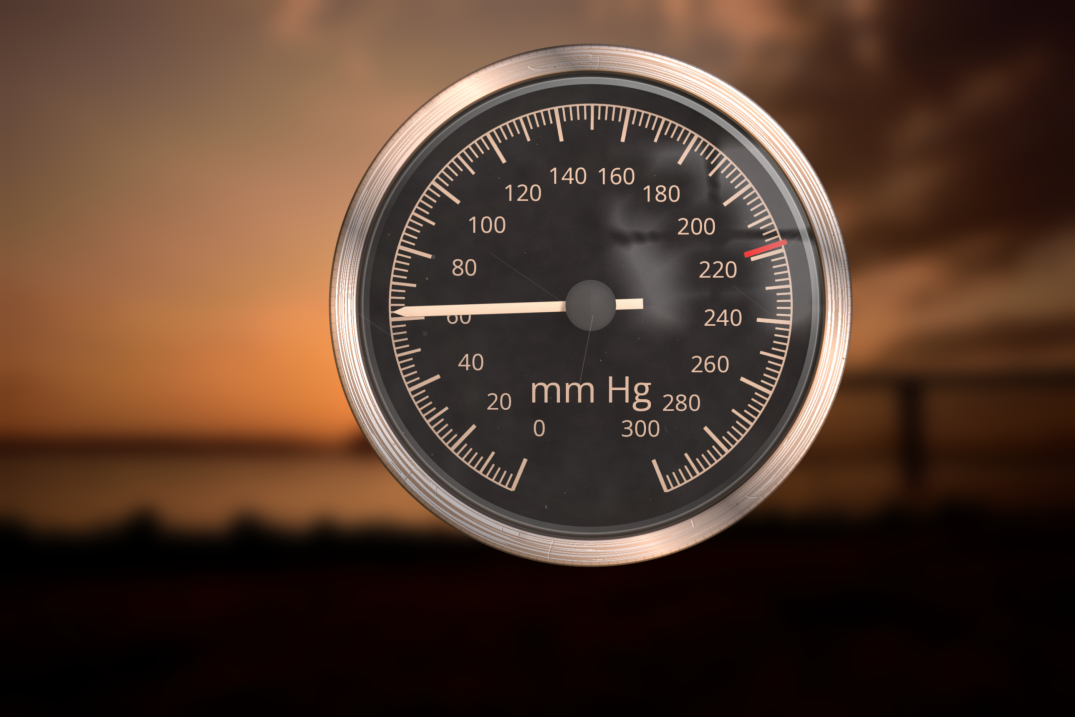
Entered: 62 mmHg
